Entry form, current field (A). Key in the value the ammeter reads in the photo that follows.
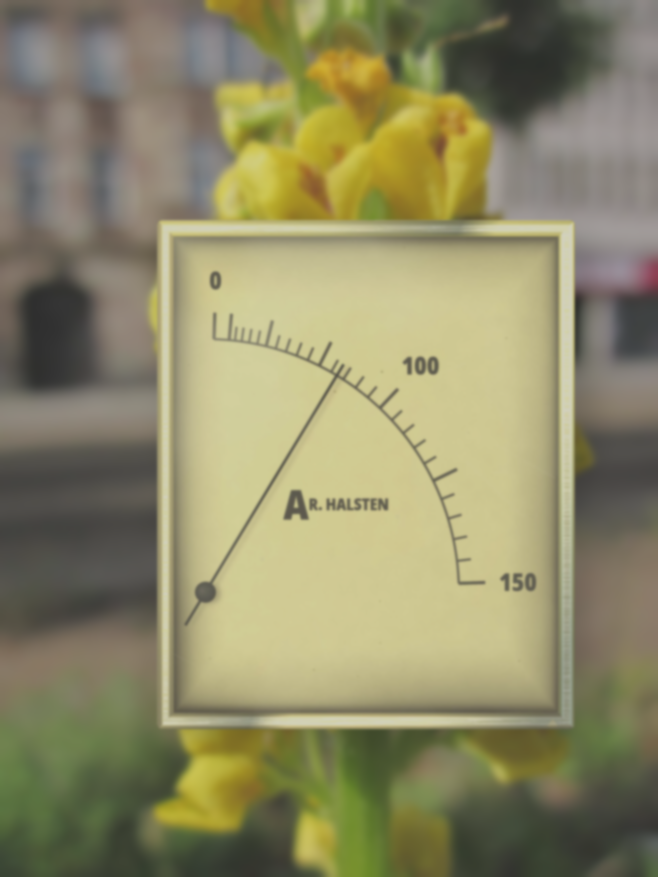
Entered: 82.5 A
